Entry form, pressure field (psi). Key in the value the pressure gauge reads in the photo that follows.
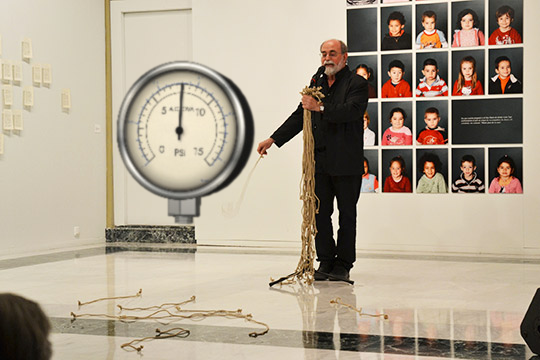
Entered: 7.5 psi
